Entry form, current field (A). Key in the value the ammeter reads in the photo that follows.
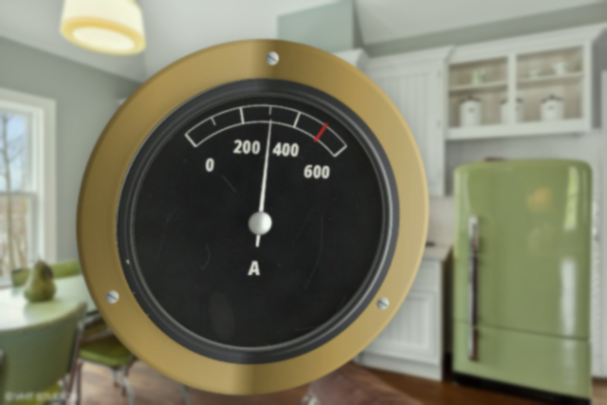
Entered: 300 A
